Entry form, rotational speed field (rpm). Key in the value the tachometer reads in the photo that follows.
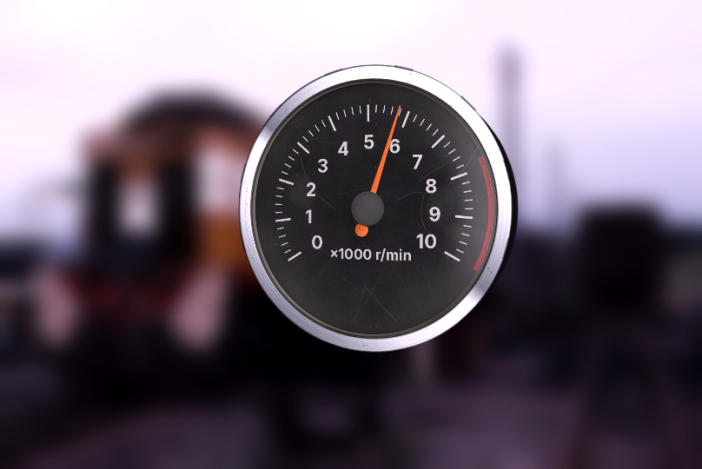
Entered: 5800 rpm
